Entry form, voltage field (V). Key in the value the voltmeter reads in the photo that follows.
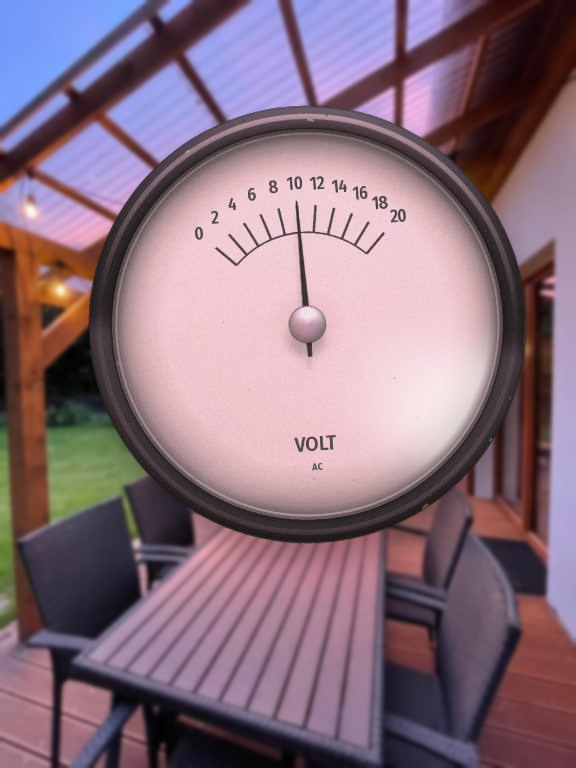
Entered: 10 V
